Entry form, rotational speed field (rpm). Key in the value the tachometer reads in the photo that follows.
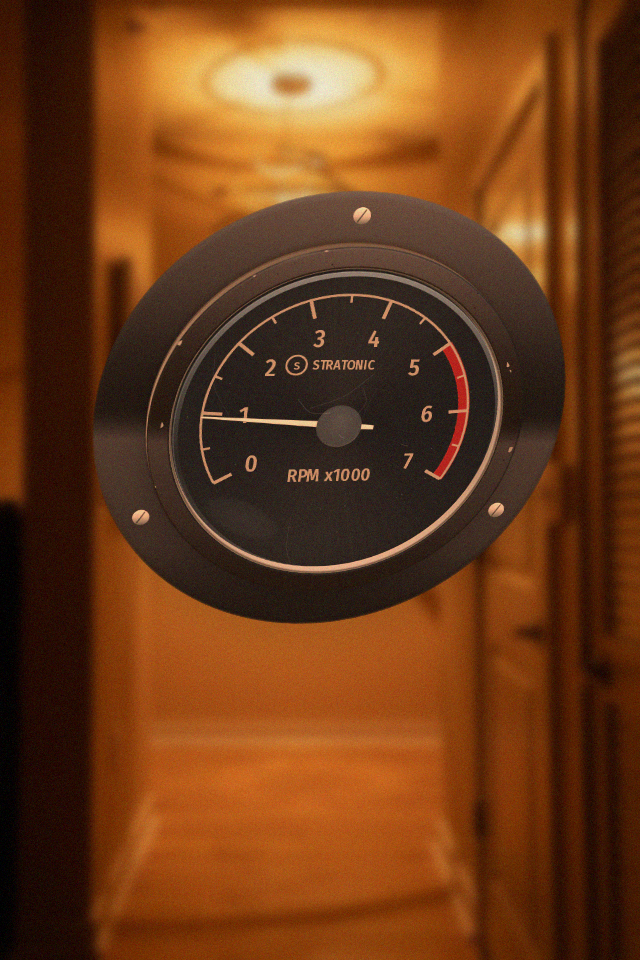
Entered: 1000 rpm
